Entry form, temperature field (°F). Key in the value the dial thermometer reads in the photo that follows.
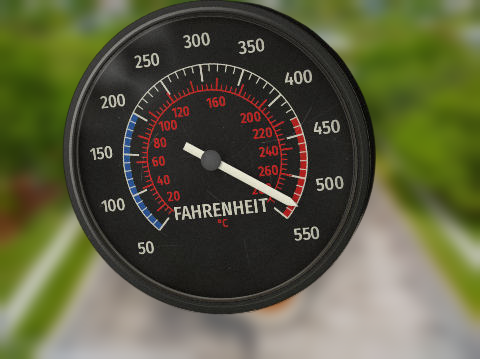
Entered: 530 °F
